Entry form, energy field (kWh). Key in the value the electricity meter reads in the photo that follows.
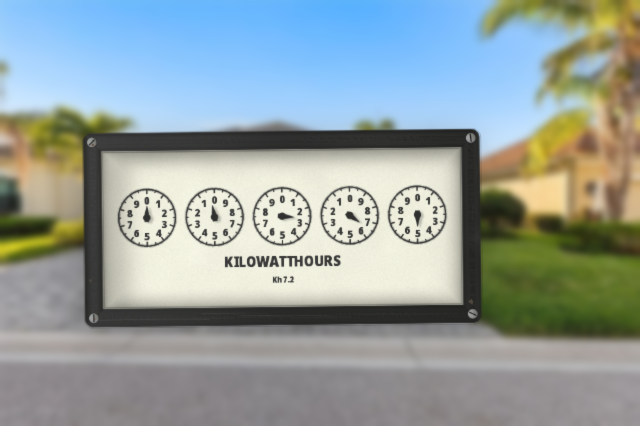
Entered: 265 kWh
